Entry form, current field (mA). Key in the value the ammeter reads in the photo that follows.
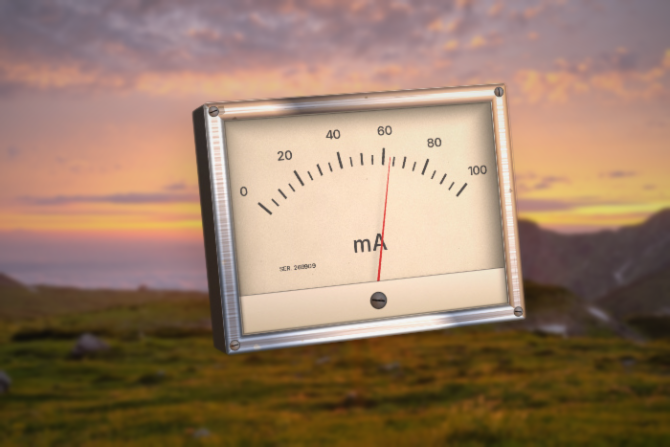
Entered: 62.5 mA
